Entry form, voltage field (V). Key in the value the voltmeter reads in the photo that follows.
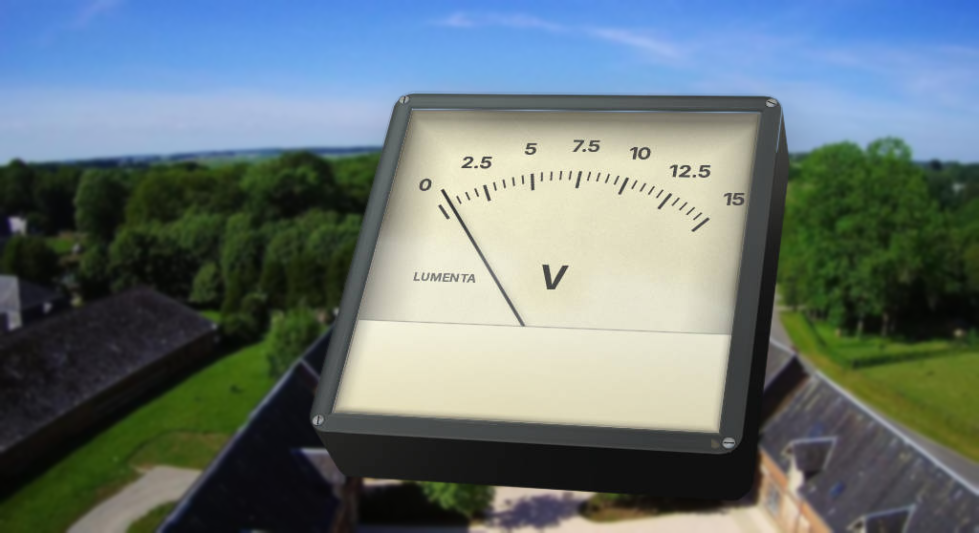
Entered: 0.5 V
